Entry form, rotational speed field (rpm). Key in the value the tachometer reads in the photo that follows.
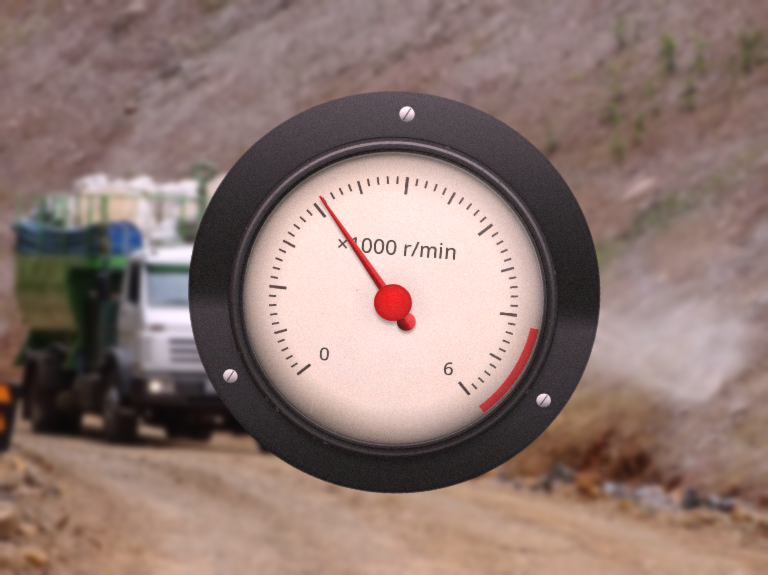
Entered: 2100 rpm
